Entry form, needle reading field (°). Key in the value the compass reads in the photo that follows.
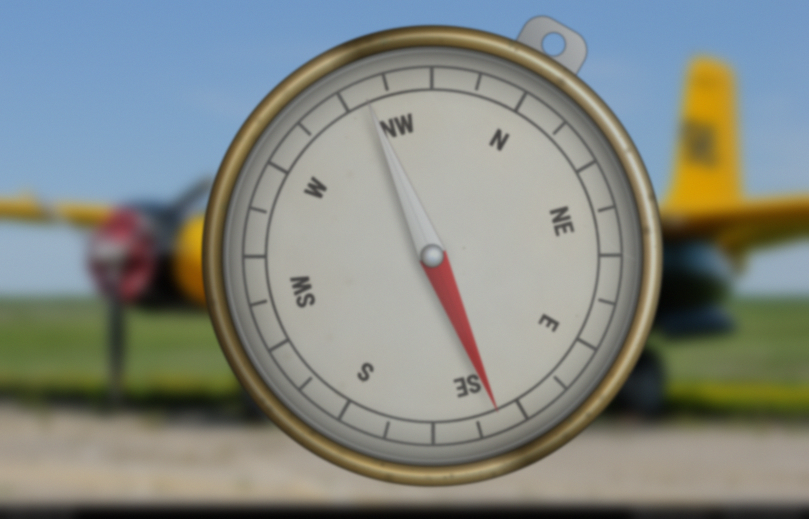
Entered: 127.5 °
